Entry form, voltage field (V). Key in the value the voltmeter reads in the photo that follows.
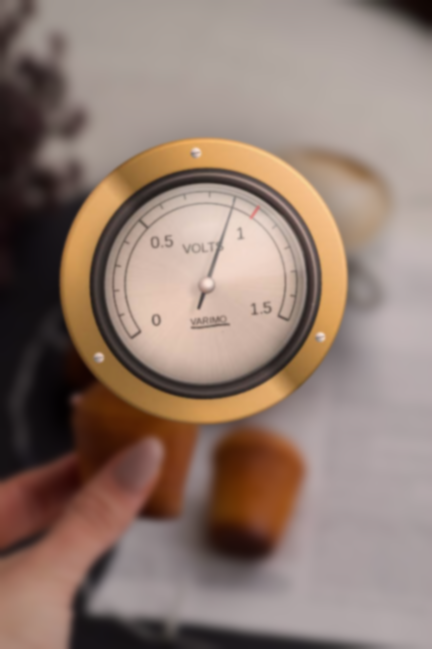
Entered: 0.9 V
